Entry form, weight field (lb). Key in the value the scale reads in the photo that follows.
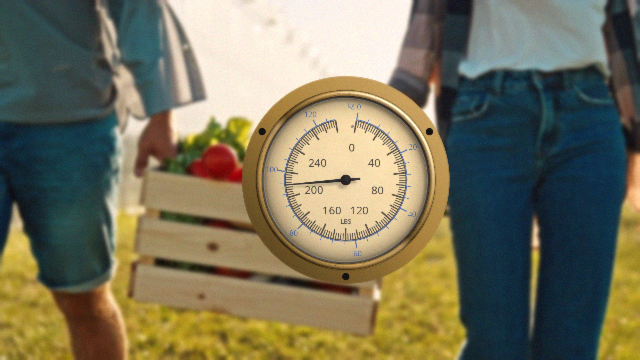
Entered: 210 lb
